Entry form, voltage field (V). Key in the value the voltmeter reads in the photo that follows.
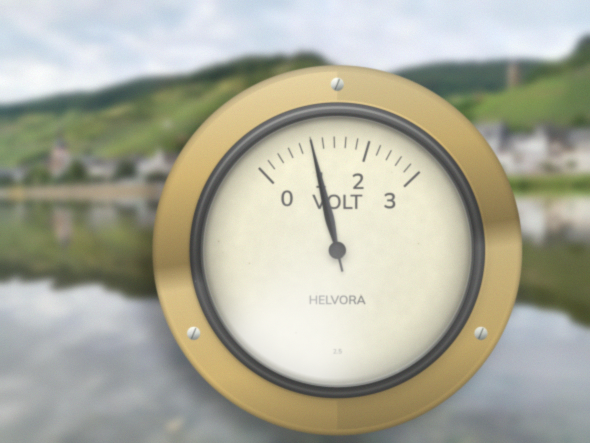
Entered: 1 V
